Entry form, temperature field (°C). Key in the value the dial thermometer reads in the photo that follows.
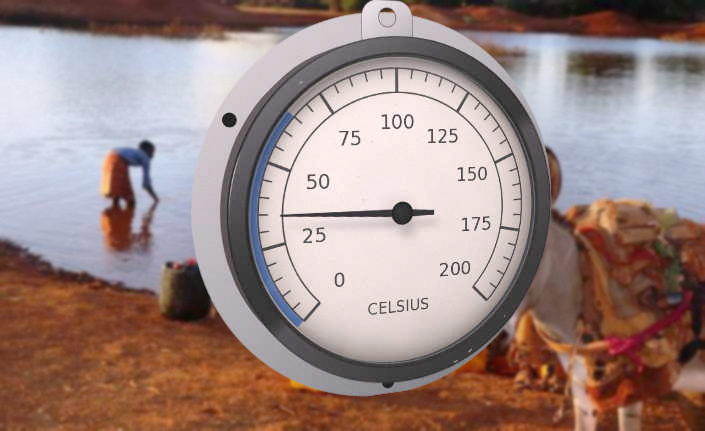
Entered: 35 °C
